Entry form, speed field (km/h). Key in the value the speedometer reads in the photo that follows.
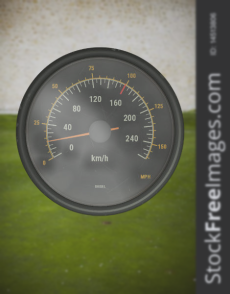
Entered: 20 km/h
